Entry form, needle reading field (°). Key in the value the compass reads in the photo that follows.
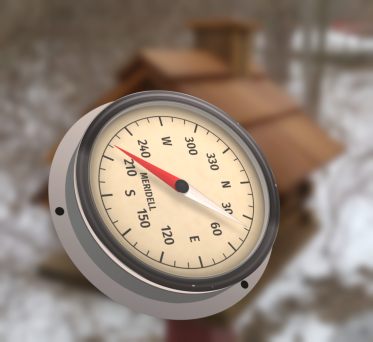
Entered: 220 °
